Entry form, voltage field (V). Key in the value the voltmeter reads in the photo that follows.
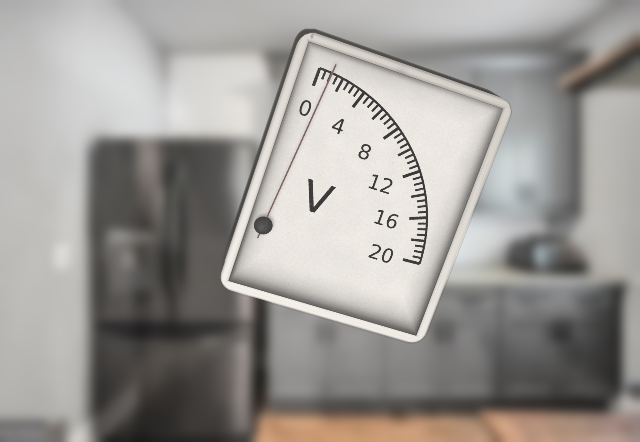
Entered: 1 V
